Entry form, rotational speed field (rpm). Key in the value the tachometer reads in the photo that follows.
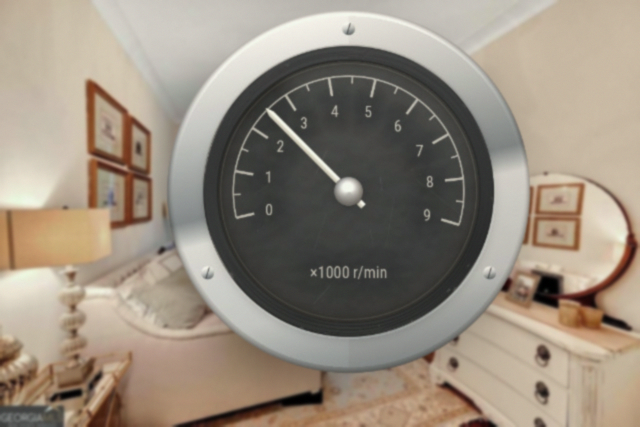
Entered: 2500 rpm
